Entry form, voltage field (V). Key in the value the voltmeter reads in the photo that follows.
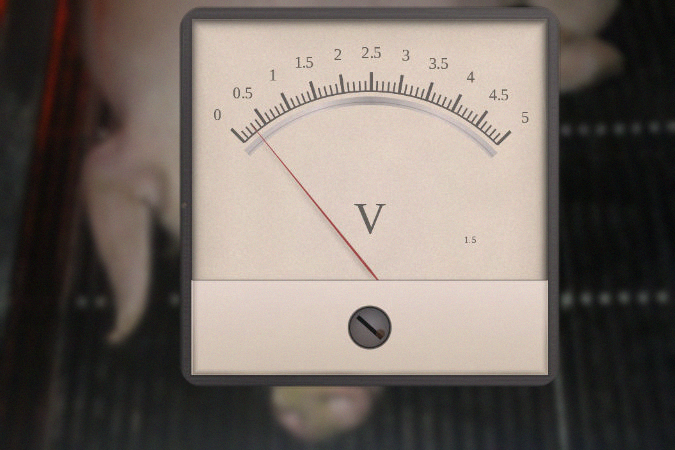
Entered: 0.3 V
